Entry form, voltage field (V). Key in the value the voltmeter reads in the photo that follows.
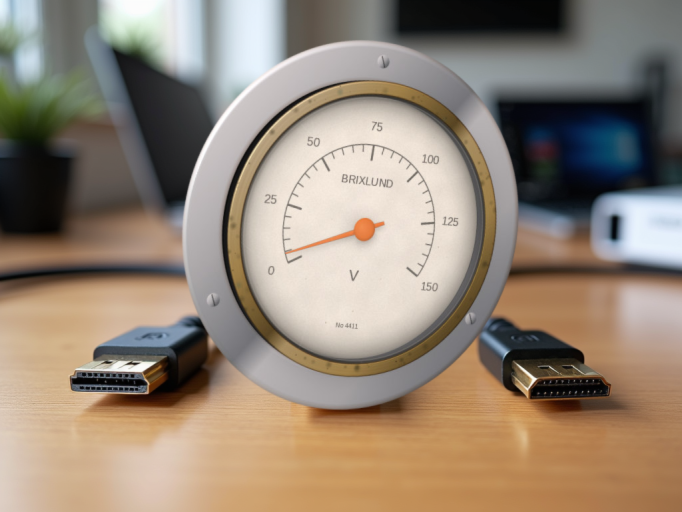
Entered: 5 V
